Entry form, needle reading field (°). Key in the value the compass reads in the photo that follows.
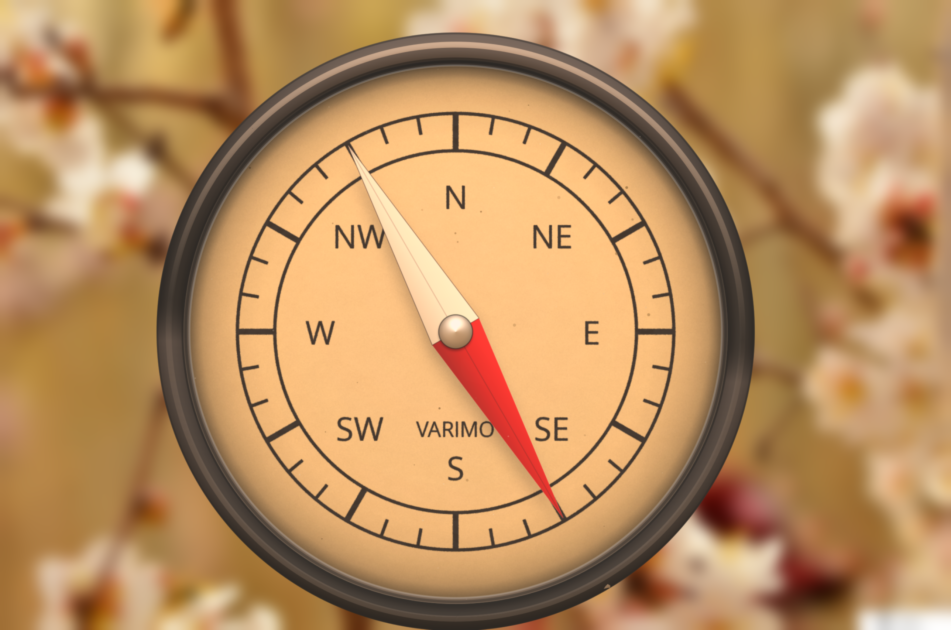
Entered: 150 °
